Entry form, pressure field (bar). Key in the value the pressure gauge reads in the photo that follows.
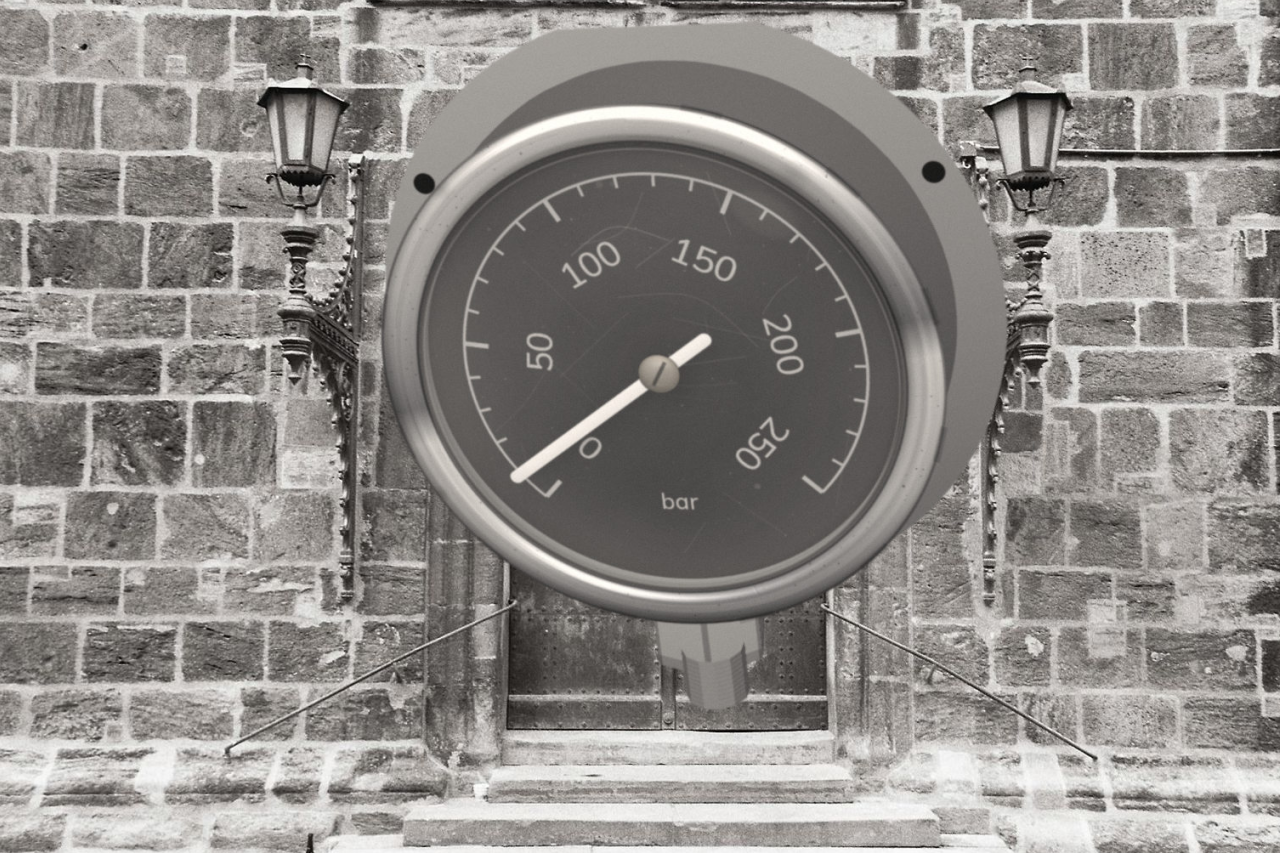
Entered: 10 bar
